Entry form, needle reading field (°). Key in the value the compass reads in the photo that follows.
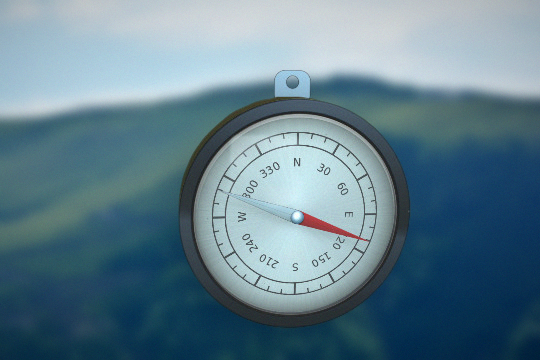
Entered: 110 °
